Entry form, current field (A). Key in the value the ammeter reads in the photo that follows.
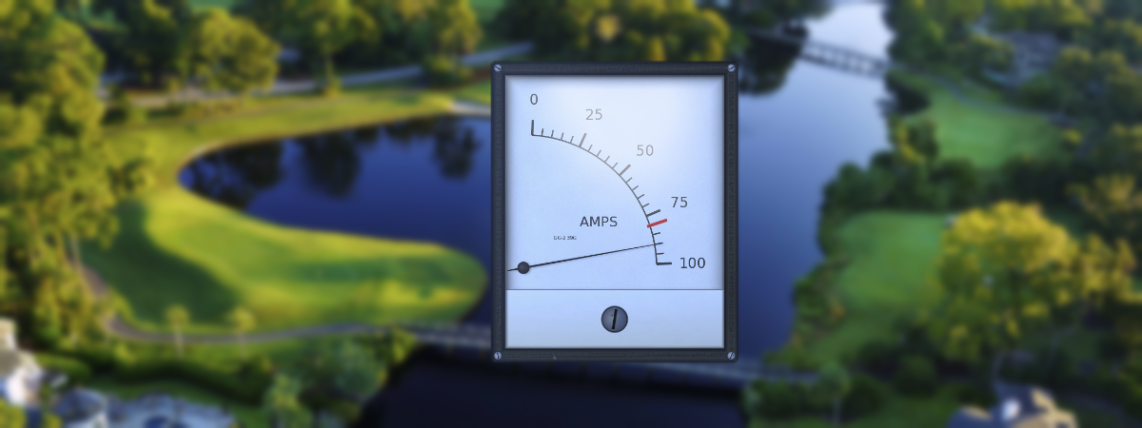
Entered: 90 A
